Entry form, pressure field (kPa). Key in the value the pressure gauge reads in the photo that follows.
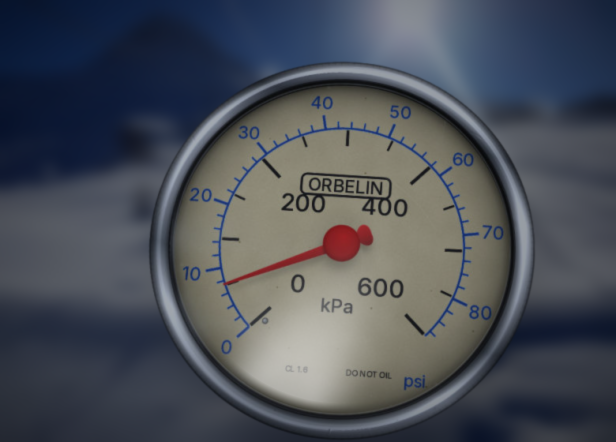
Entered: 50 kPa
